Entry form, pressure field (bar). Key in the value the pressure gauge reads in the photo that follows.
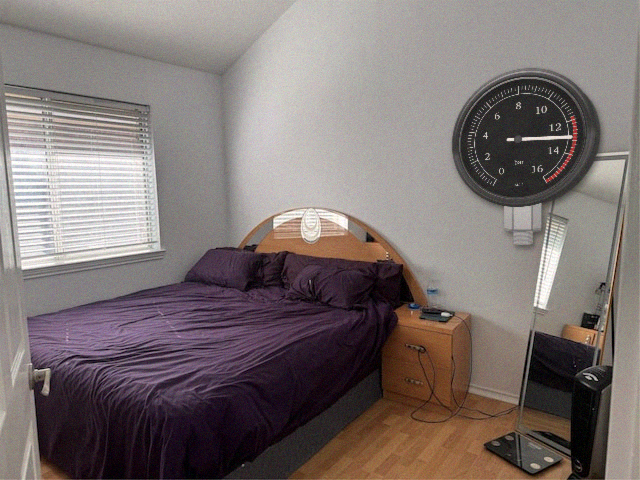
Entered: 13 bar
